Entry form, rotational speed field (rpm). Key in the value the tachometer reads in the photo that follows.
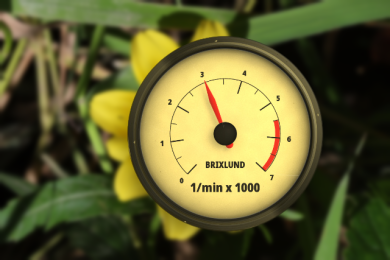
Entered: 3000 rpm
